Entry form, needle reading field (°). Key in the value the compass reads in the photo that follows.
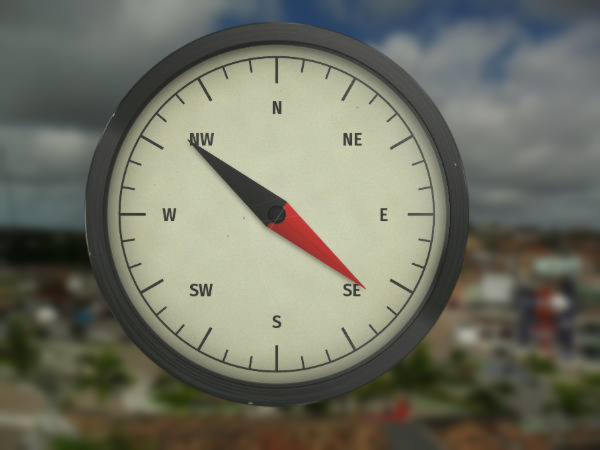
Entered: 130 °
